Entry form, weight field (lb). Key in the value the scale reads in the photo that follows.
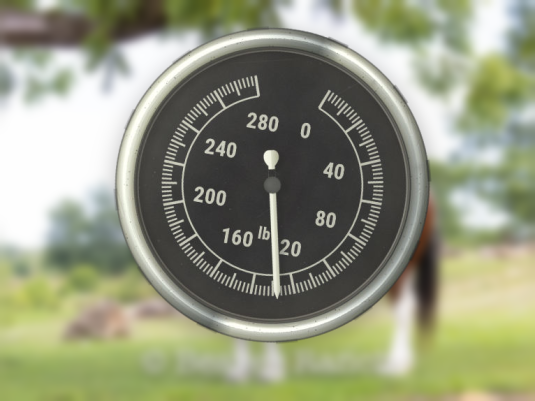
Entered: 128 lb
